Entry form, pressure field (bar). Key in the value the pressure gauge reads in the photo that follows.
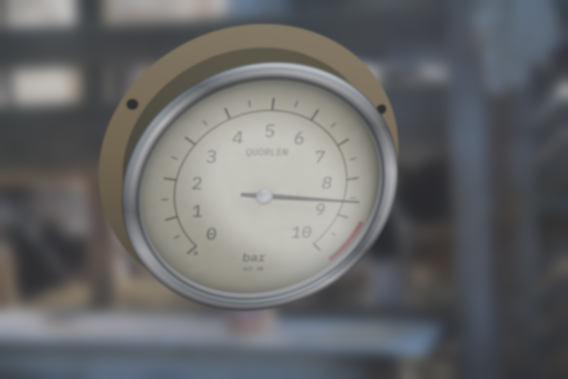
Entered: 8.5 bar
